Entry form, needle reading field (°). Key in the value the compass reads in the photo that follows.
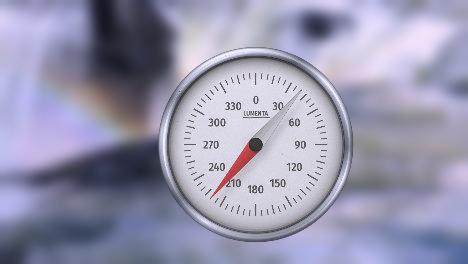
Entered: 220 °
